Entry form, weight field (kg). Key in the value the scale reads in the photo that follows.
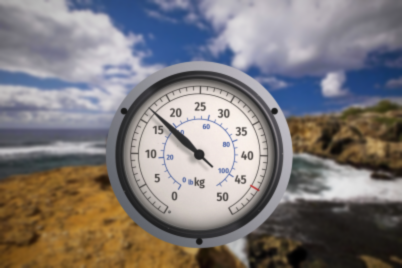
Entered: 17 kg
